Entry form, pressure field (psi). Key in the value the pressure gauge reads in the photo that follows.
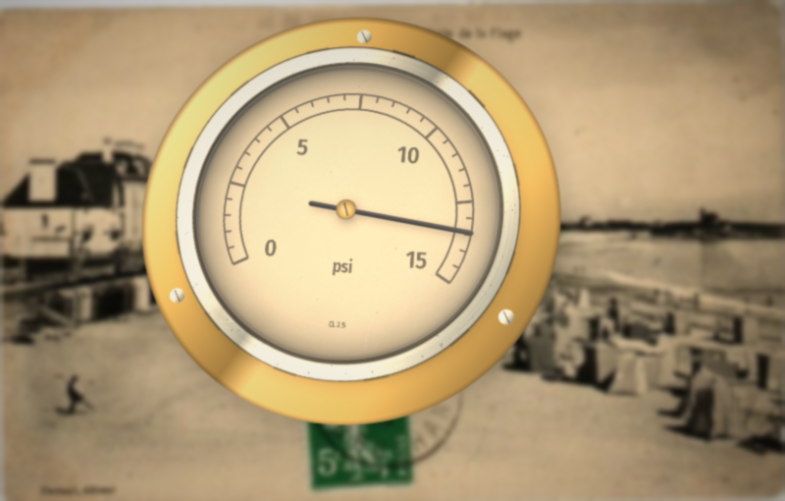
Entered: 13.5 psi
